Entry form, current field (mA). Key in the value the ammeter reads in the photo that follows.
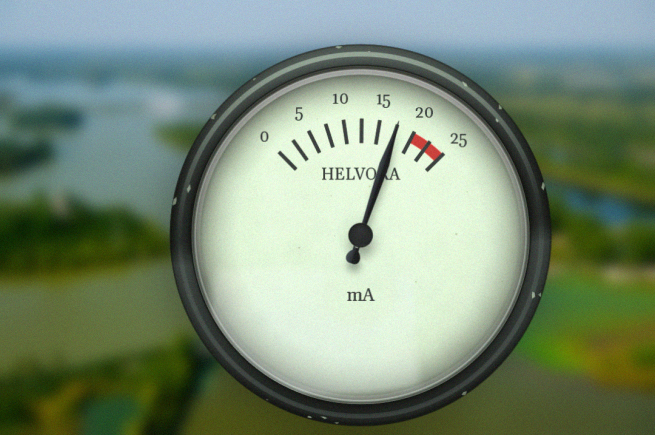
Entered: 17.5 mA
